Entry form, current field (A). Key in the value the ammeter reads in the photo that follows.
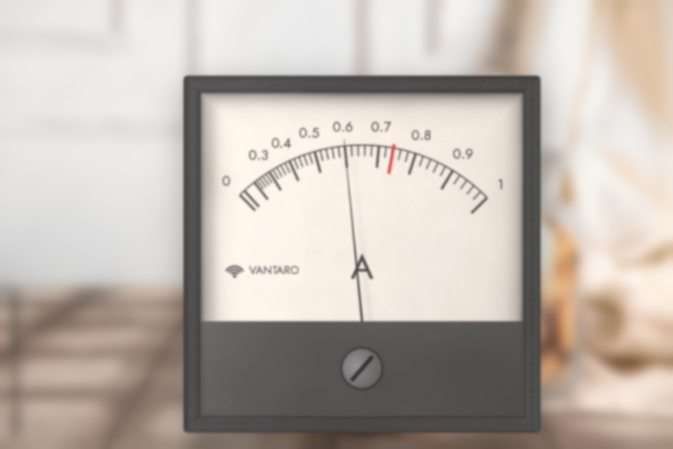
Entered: 0.6 A
